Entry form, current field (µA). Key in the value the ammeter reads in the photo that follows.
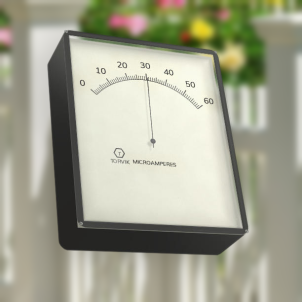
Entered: 30 µA
